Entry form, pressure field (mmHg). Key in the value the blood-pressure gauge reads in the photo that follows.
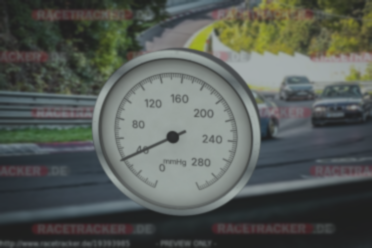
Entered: 40 mmHg
